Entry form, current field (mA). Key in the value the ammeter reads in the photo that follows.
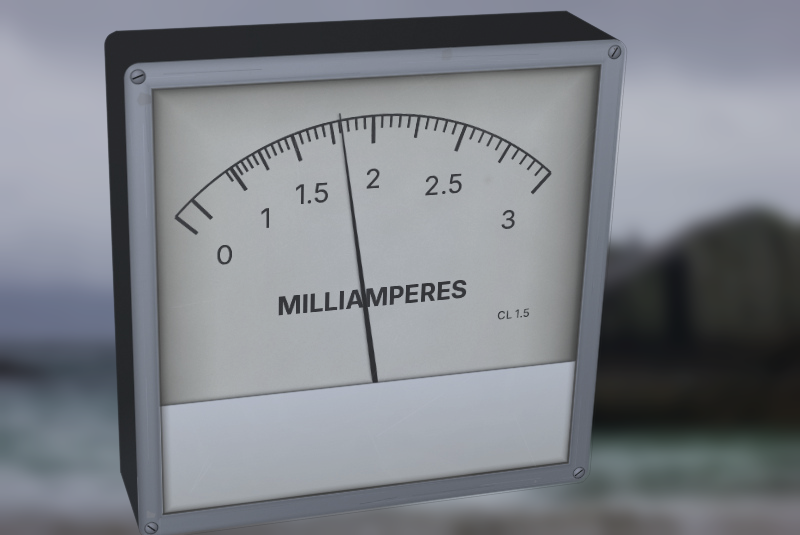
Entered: 1.8 mA
